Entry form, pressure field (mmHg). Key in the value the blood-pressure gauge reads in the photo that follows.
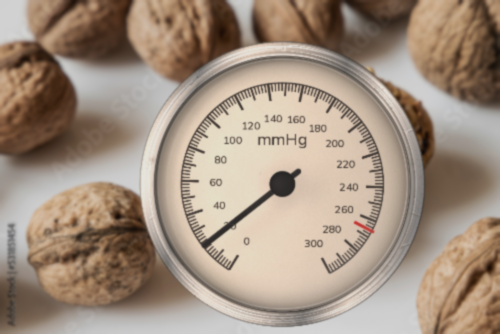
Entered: 20 mmHg
